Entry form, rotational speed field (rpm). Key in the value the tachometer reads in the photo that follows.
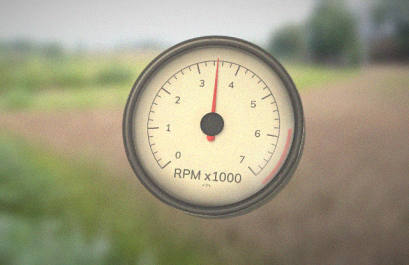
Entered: 3500 rpm
